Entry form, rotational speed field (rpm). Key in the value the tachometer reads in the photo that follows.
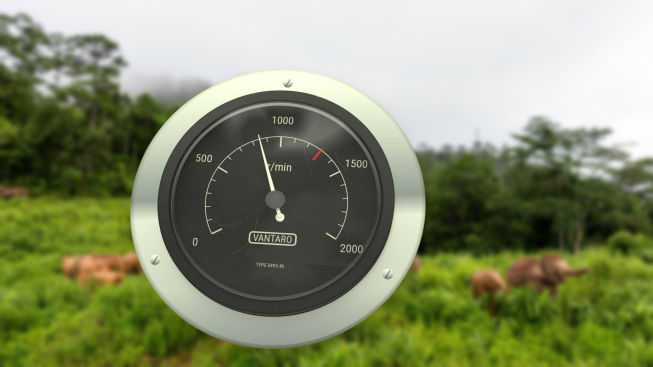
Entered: 850 rpm
